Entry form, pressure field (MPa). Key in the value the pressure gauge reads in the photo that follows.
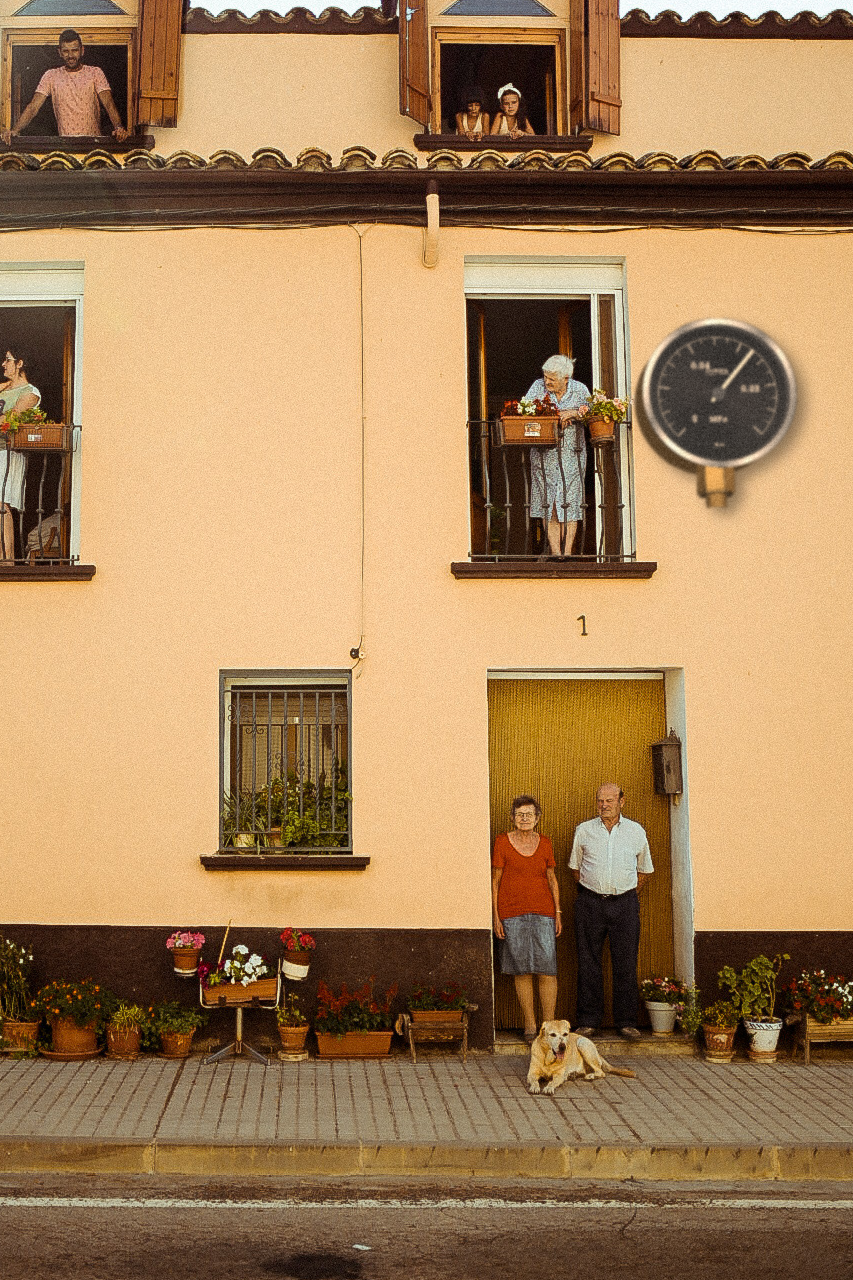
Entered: 0.065 MPa
